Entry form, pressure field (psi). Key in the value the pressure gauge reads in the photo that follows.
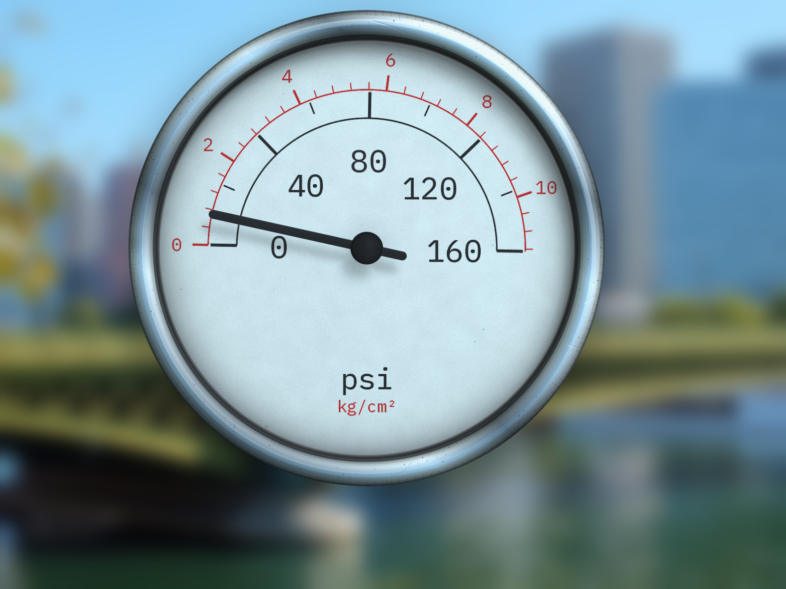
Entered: 10 psi
